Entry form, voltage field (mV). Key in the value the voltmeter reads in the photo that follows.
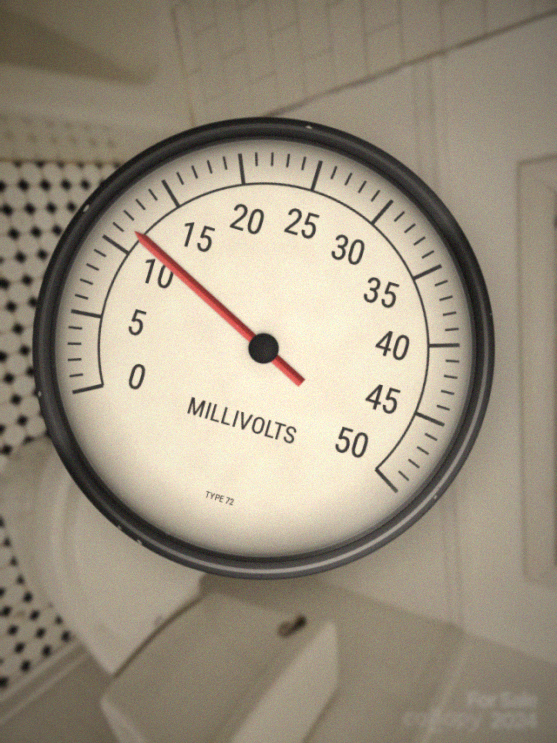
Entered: 11.5 mV
